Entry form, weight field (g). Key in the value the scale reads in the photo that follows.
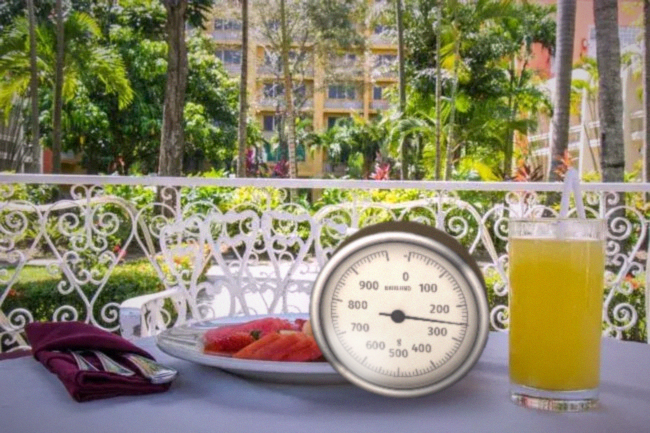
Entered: 250 g
